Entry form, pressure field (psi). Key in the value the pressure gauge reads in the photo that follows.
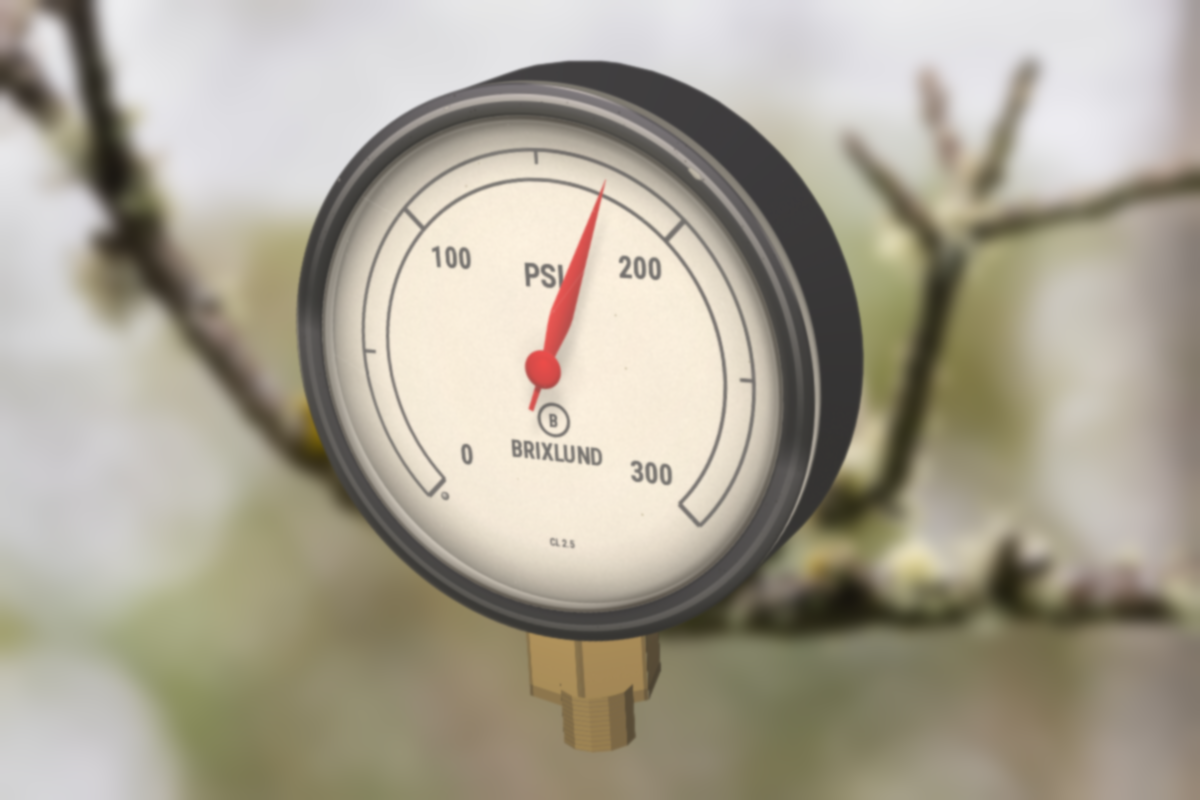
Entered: 175 psi
